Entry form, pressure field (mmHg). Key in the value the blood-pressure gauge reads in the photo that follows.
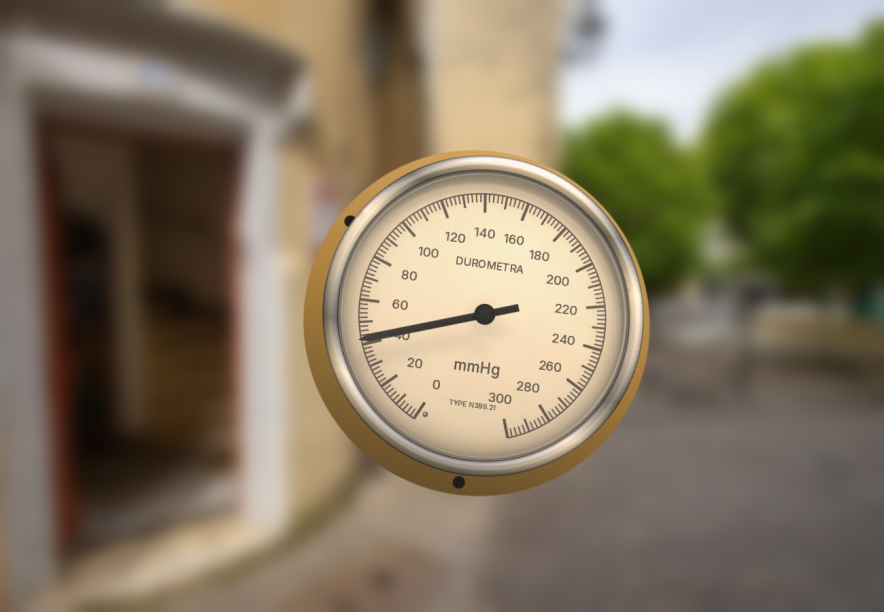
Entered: 42 mmHg
